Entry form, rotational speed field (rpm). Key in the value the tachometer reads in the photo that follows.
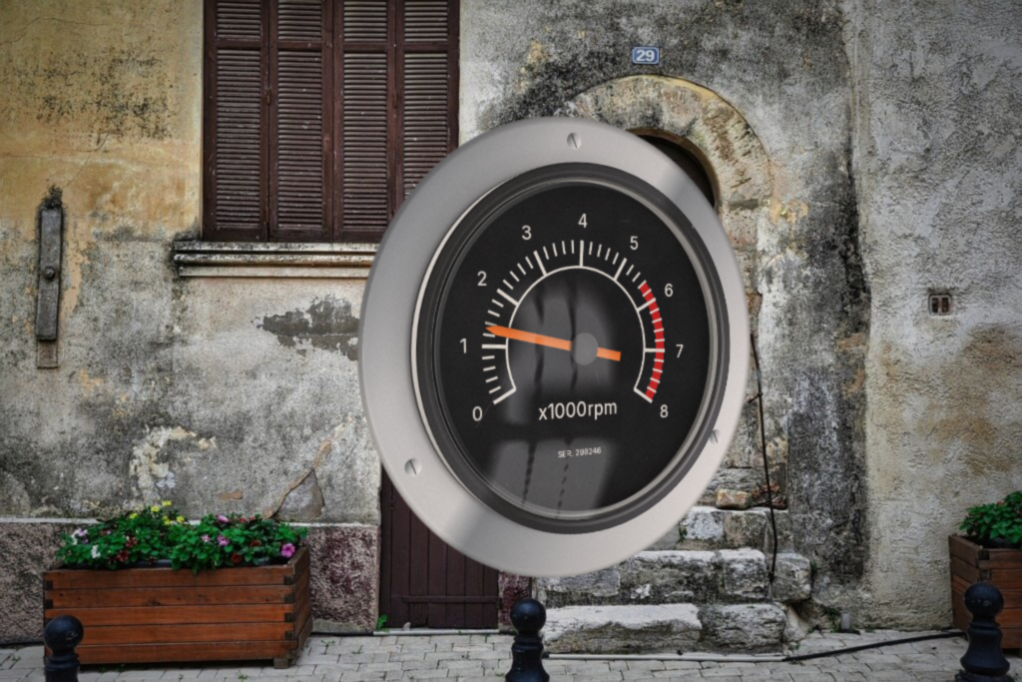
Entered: 1300 rpm
